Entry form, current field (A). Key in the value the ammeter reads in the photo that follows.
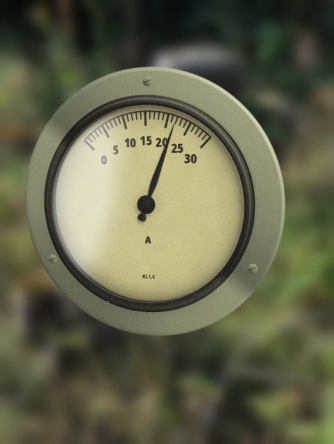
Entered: 22 A
